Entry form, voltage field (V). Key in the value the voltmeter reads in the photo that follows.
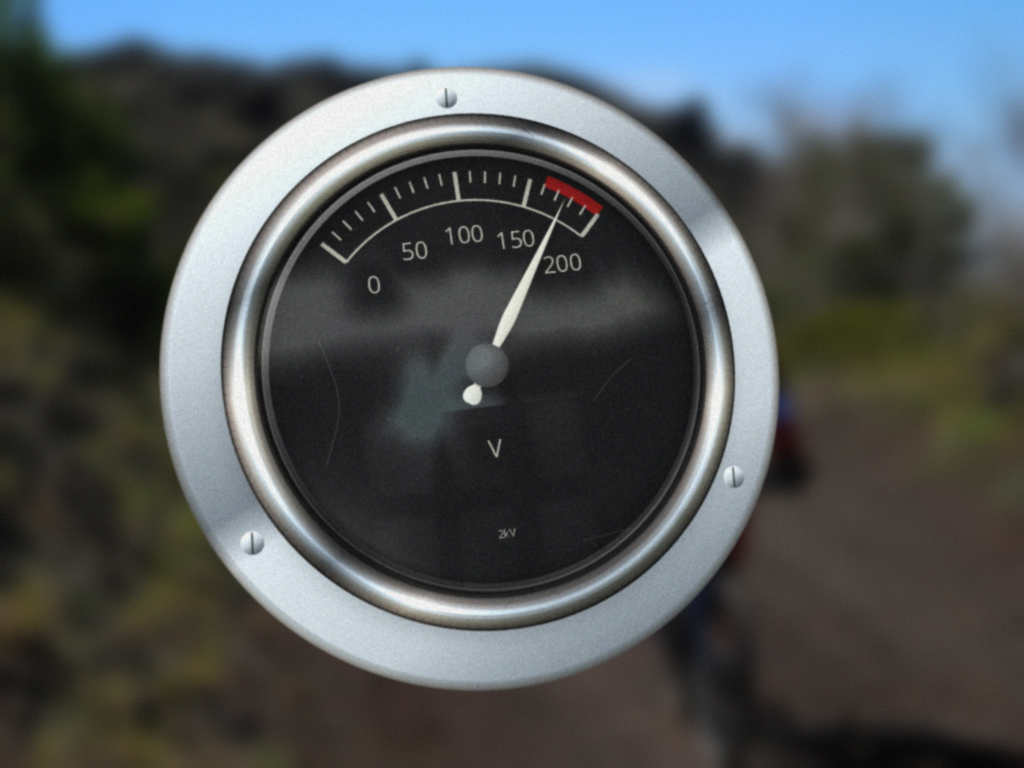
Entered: 175 V
